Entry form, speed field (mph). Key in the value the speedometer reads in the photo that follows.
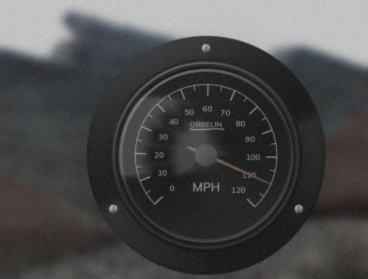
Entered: 110 mph
